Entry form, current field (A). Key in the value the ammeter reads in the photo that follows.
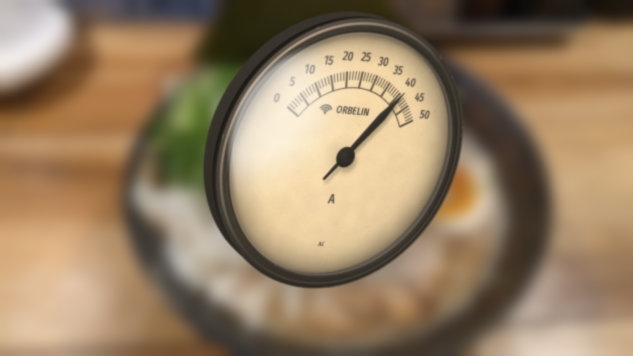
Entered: 40 A
